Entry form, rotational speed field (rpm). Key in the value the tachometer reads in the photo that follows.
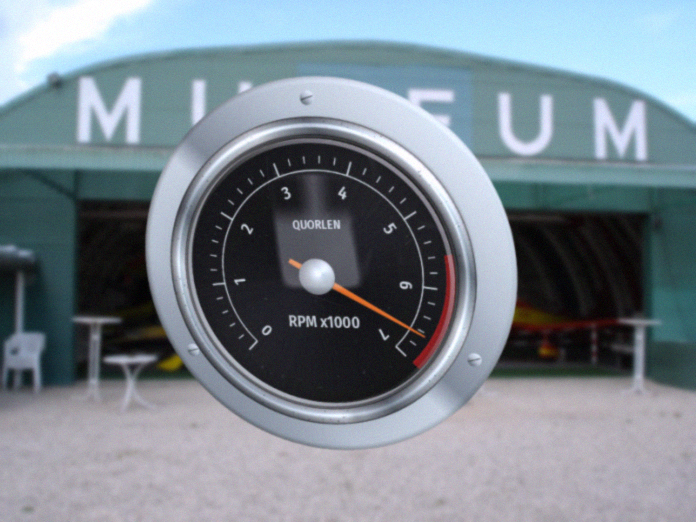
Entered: 6600 rpm
